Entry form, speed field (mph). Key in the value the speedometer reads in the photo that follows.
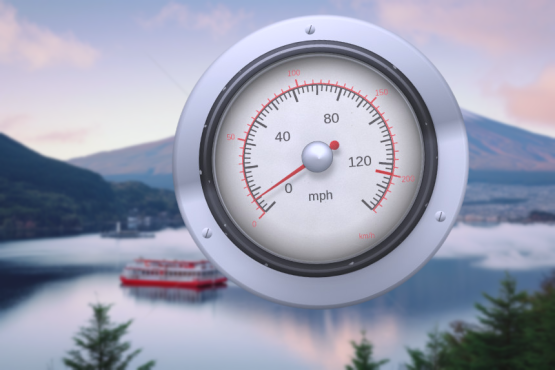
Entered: 6 mph
